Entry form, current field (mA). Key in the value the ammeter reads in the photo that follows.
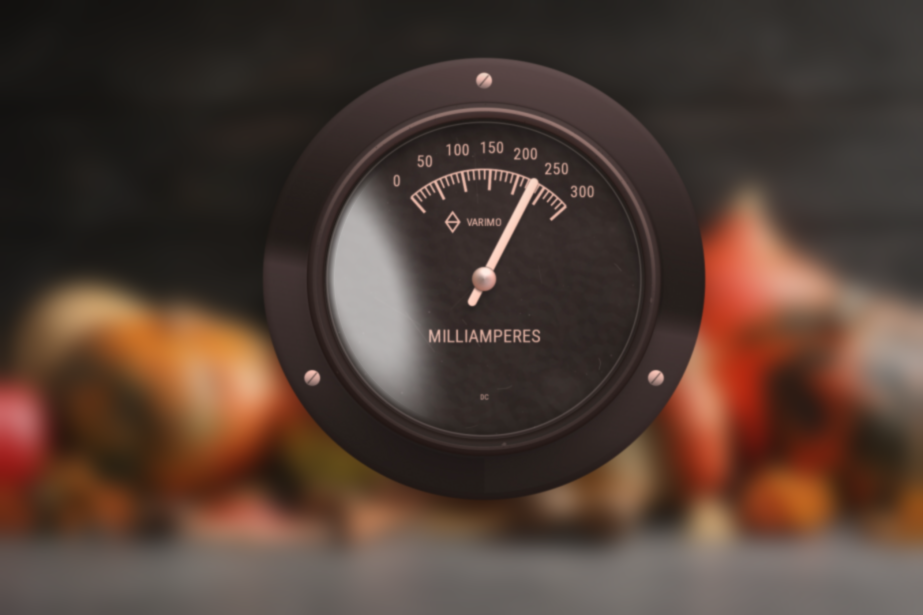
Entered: 230 mA
